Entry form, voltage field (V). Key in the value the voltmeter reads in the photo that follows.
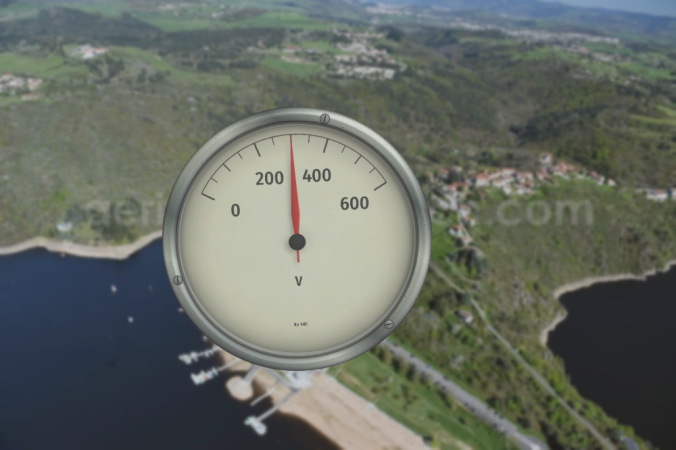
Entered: 300 V
